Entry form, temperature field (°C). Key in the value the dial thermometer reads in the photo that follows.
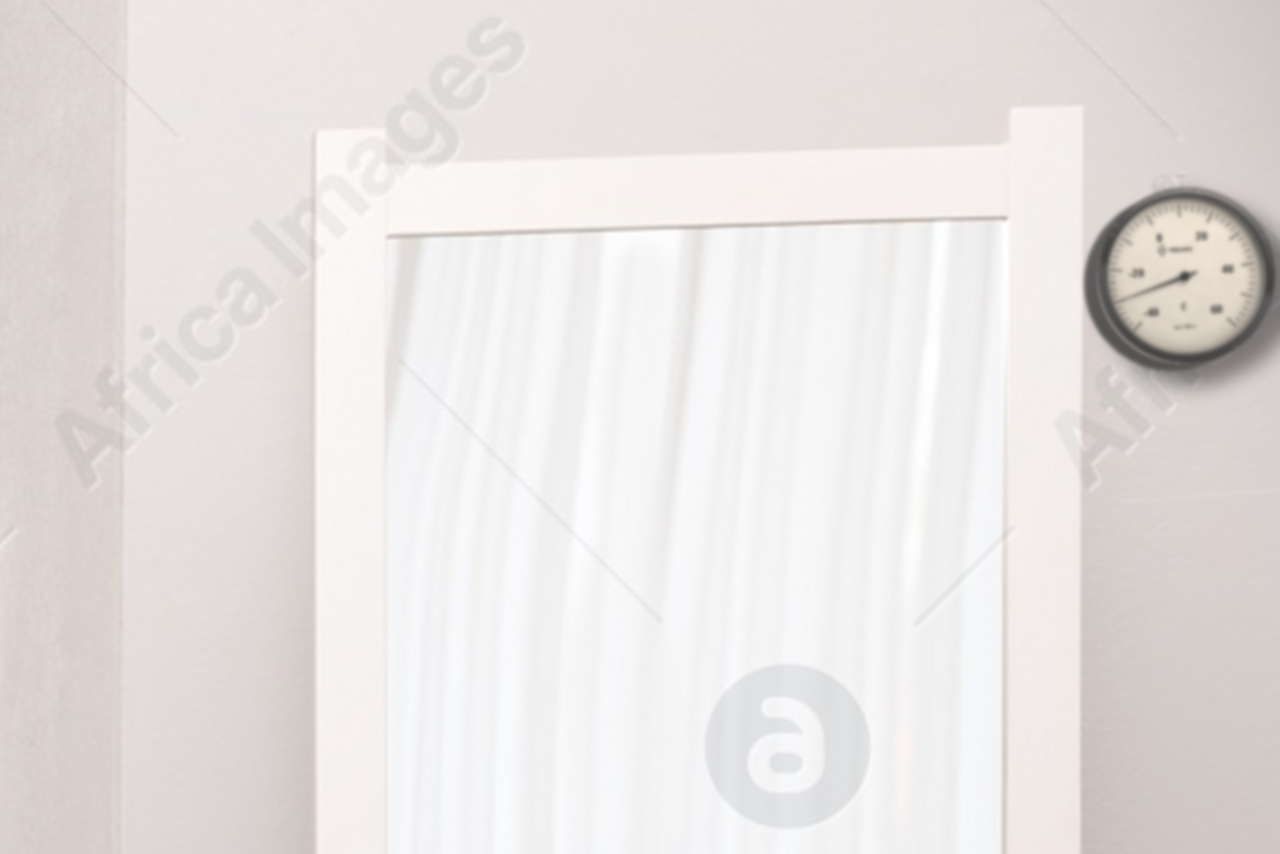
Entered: -30 °C
